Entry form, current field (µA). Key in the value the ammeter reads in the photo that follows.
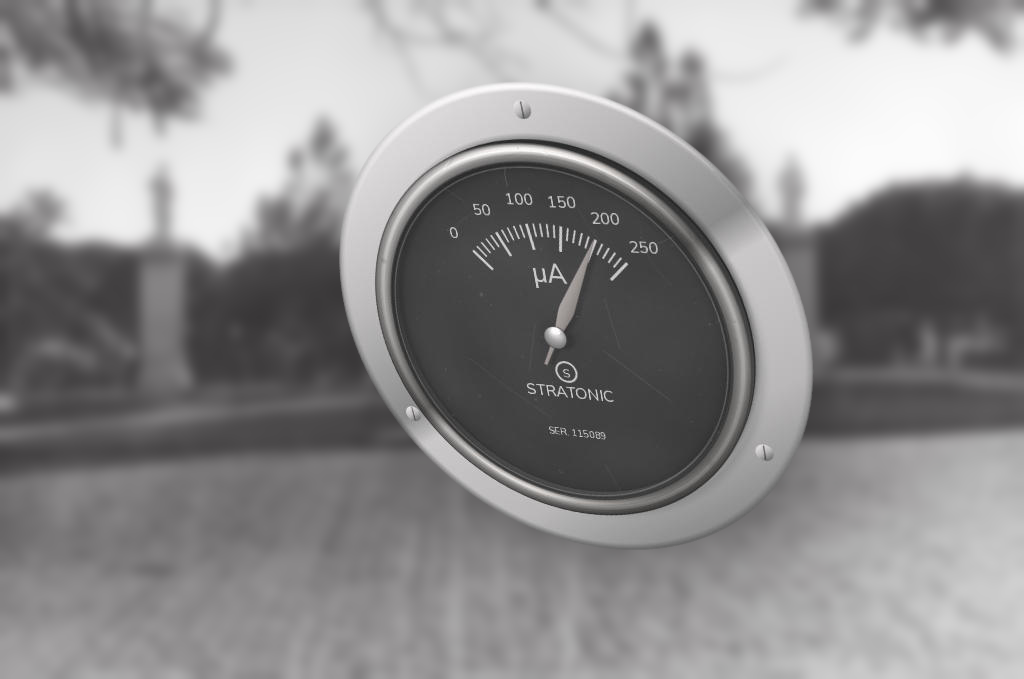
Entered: 200 µA
